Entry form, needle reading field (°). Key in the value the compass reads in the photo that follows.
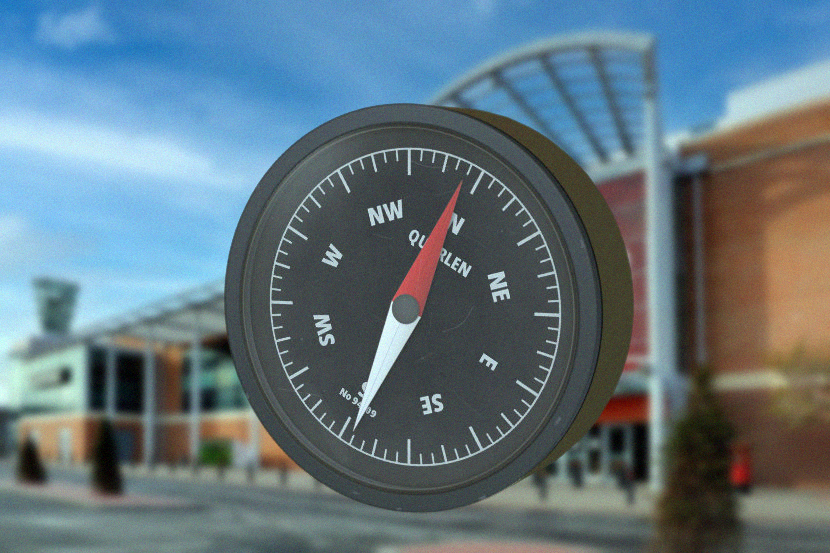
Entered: 355 °
